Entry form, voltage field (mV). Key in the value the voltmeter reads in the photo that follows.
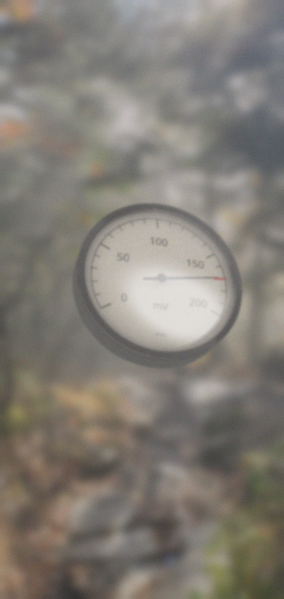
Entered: 170 mV
